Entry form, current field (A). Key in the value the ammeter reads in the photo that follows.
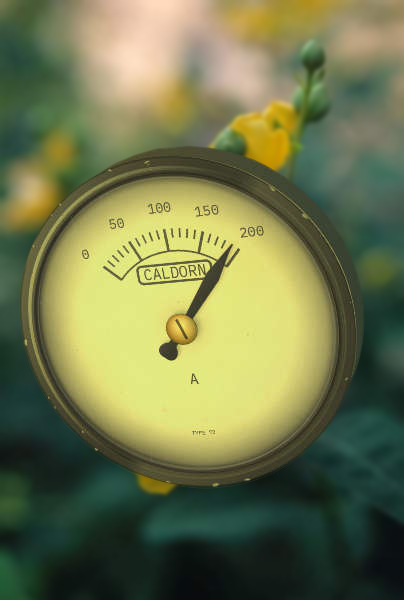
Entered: 190 A
